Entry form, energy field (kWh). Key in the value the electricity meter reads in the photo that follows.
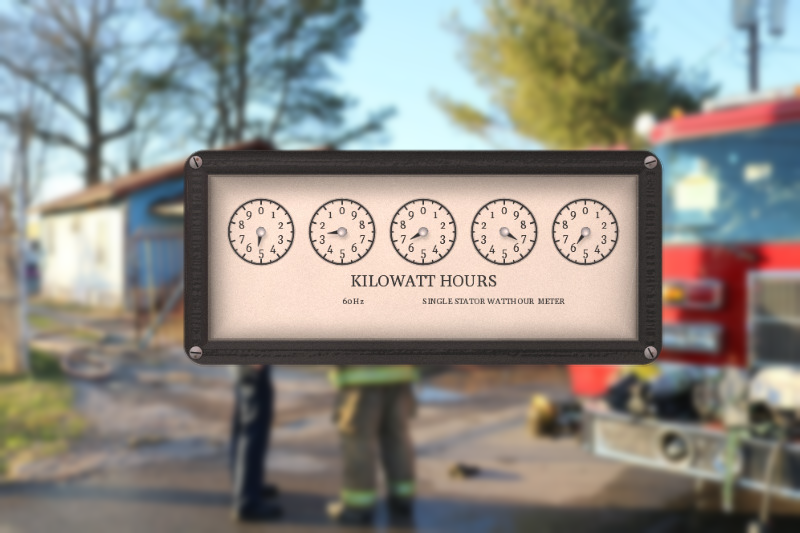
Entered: 52666 kWh
